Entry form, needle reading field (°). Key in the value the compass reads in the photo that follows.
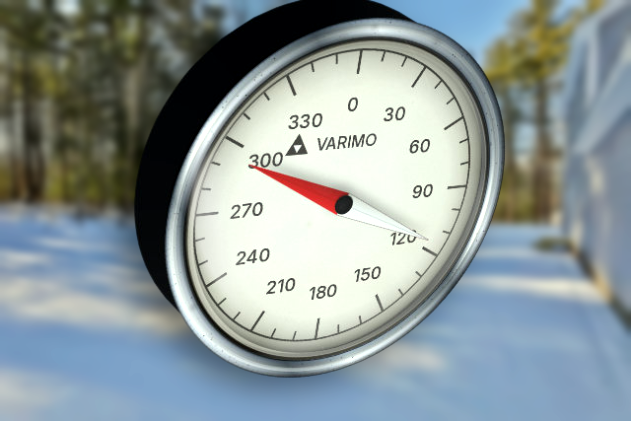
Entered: 295 °
